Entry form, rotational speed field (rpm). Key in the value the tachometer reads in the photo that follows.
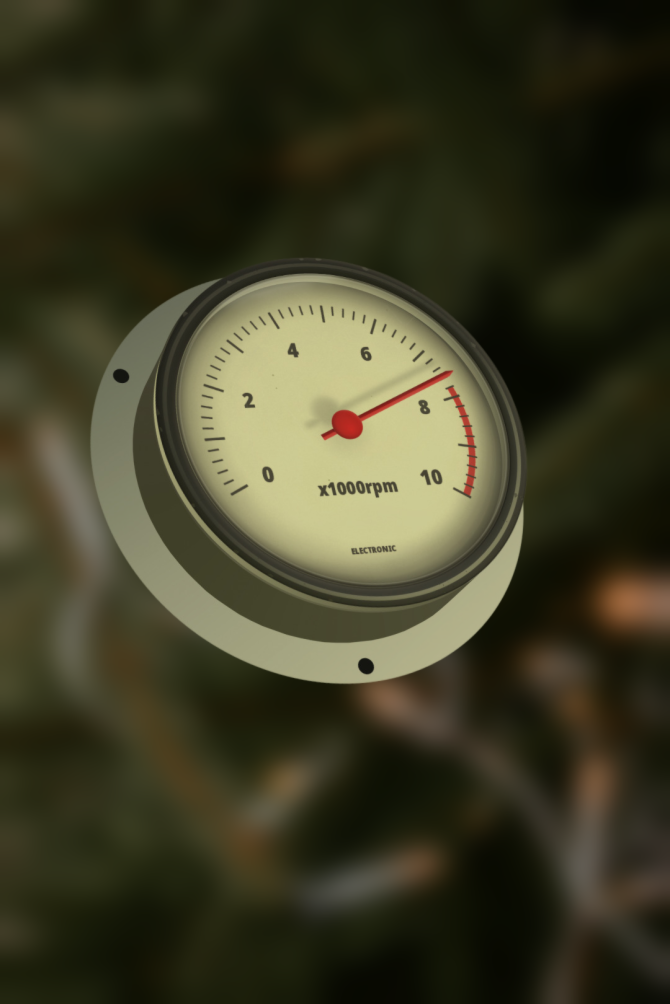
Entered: 7600 rpm
